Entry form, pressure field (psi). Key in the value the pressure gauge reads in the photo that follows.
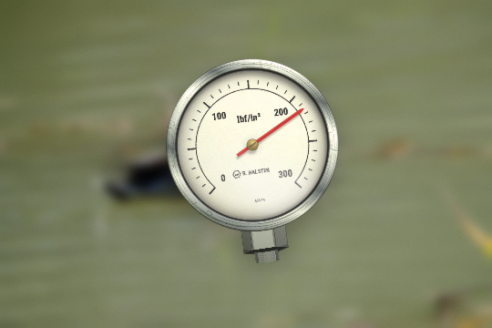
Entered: 215 psi
